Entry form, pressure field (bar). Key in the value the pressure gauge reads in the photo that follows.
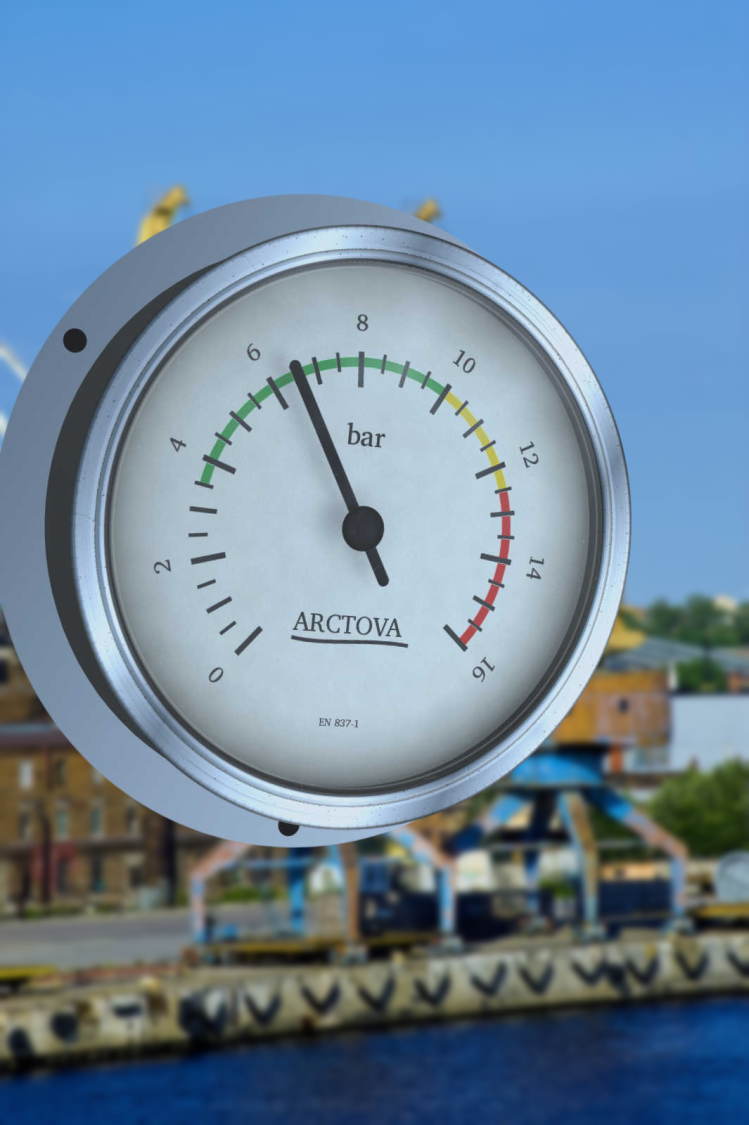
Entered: 6.5 bar
